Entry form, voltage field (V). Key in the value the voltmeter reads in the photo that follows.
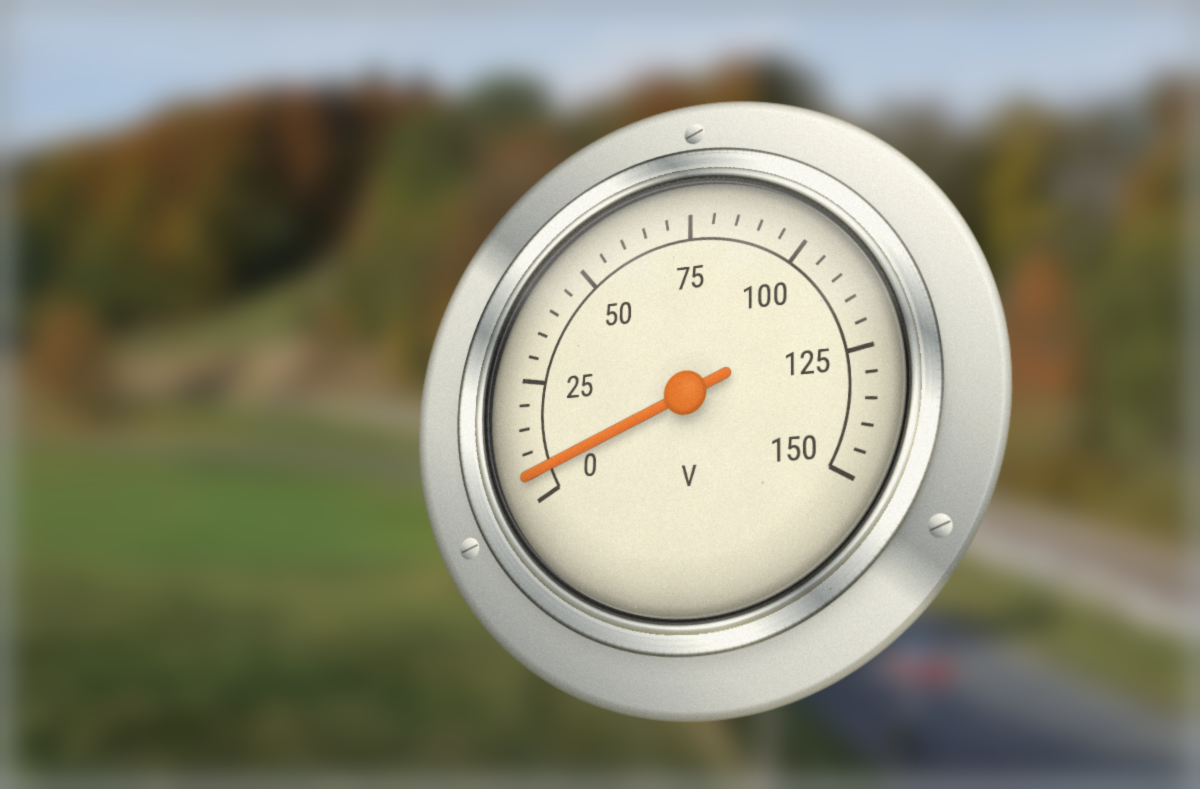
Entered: 5 V
